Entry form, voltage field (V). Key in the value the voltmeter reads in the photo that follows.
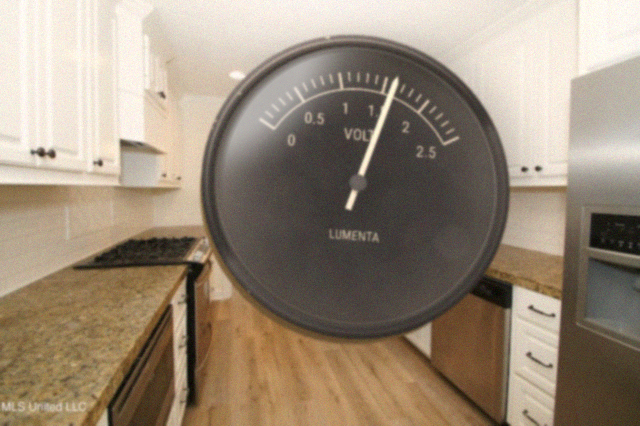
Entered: 1.6 V
